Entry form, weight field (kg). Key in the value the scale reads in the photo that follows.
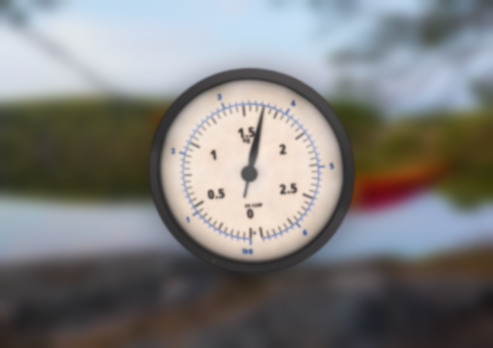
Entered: 1.65 kg
